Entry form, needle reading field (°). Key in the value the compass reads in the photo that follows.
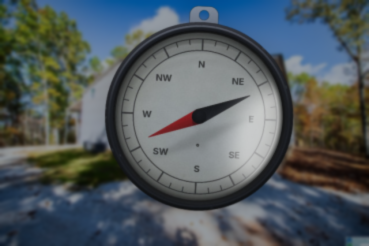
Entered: 245 °
